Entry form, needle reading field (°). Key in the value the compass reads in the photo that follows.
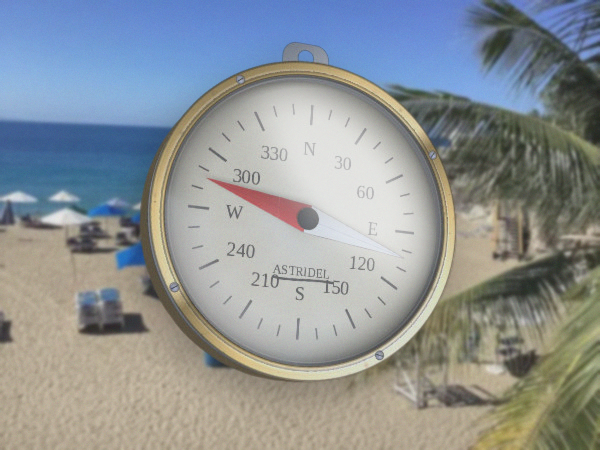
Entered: 285 °
